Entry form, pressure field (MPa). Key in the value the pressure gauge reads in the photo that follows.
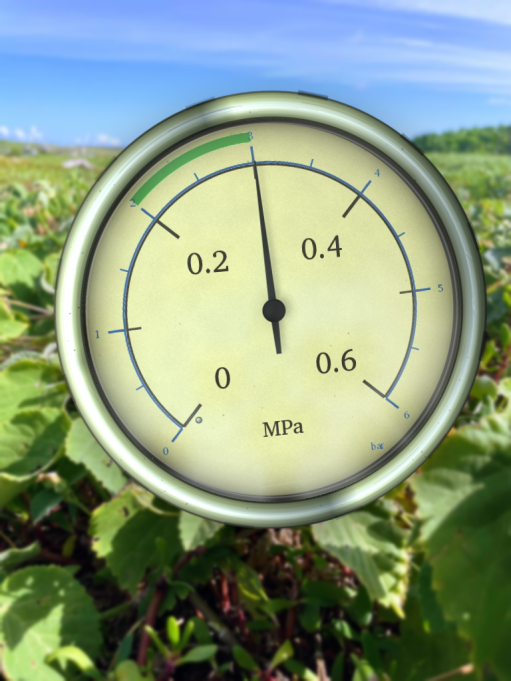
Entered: 0.3 MPa
